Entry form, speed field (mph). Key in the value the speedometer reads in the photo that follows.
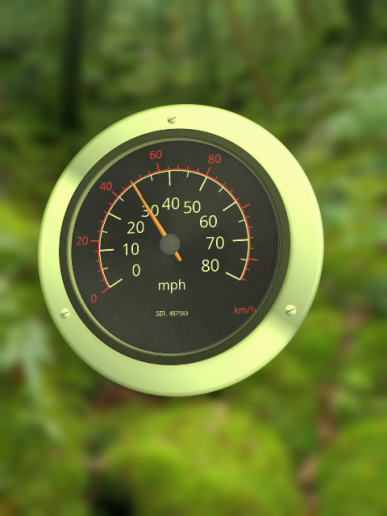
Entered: 30 mph
